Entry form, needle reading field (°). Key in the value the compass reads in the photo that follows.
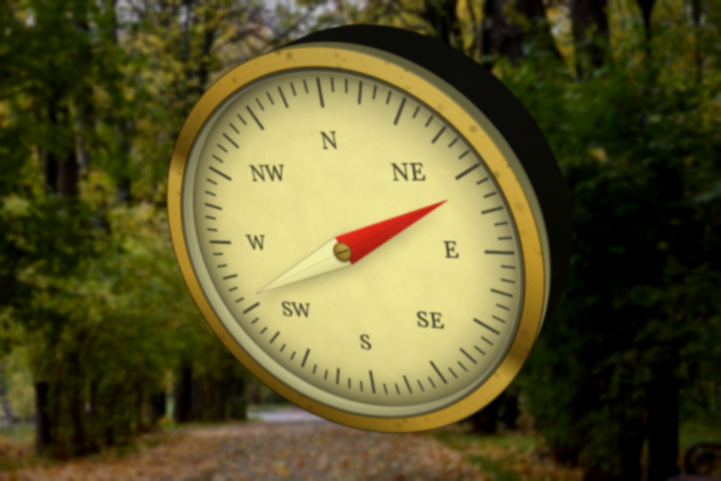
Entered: 65 °
